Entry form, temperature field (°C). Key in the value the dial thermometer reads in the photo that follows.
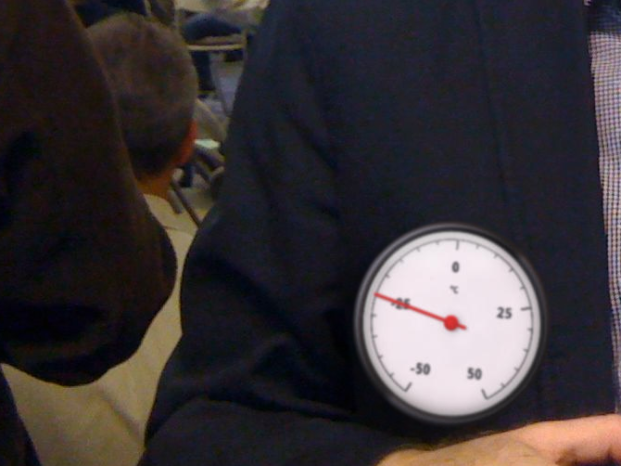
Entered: -25 °C
